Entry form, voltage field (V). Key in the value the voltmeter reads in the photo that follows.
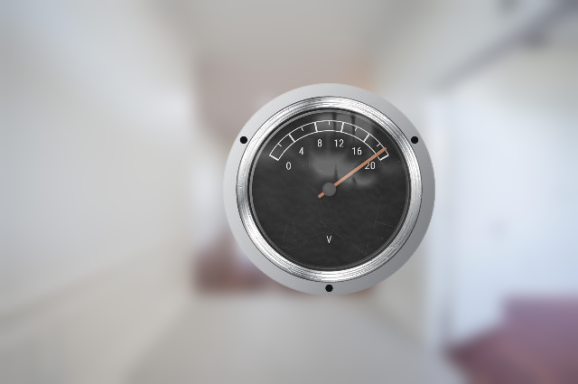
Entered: 19 V
